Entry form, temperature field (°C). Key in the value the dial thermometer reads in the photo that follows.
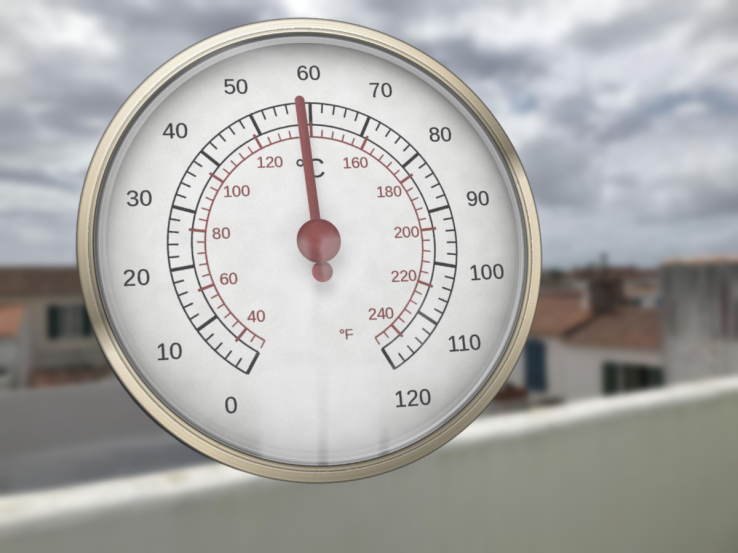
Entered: 58 °C
